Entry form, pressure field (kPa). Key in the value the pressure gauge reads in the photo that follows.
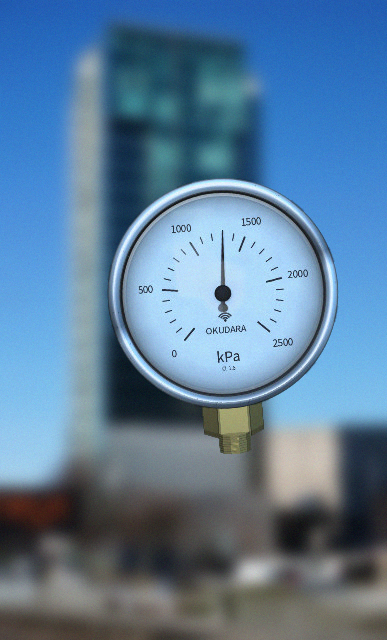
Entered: 1300 kPa
